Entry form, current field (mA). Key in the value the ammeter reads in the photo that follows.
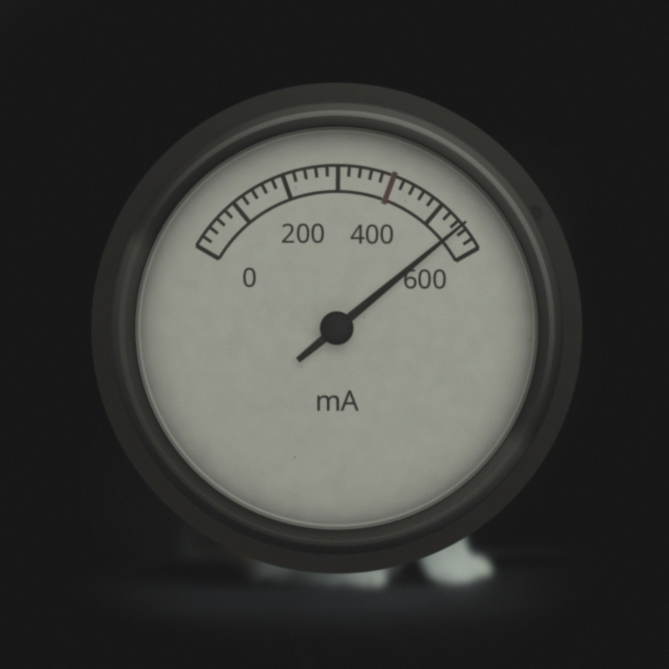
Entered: 550 mA
